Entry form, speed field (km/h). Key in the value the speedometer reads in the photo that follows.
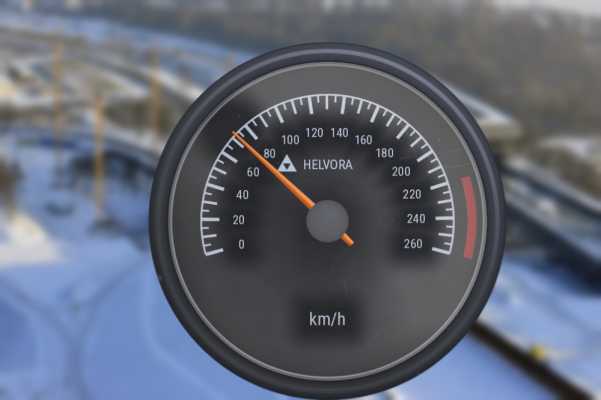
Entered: 72.5 km/h
